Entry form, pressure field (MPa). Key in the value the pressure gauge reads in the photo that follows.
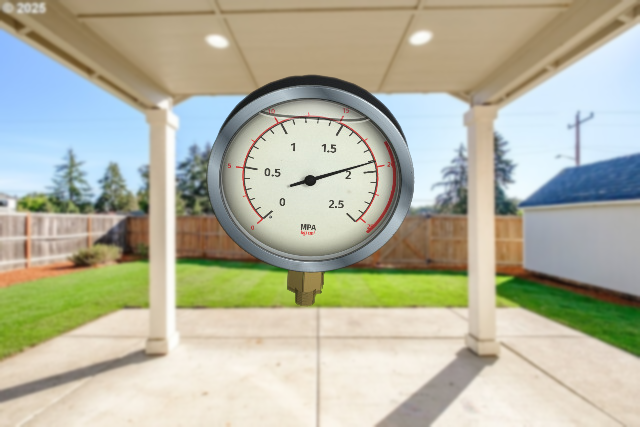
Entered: 1.9 MPa
